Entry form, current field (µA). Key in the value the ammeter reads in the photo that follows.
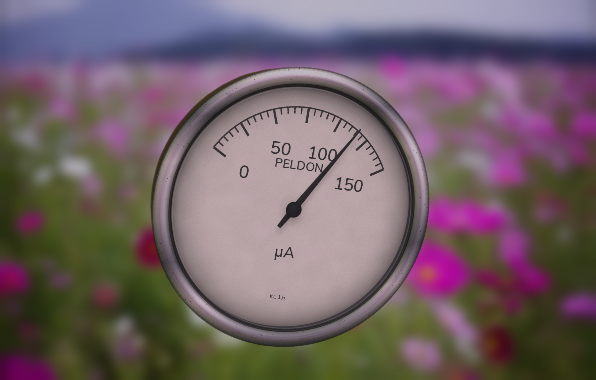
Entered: 115 µA
